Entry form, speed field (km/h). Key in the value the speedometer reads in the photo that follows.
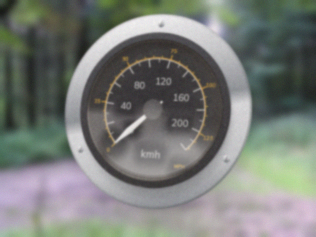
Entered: 0 km/h
